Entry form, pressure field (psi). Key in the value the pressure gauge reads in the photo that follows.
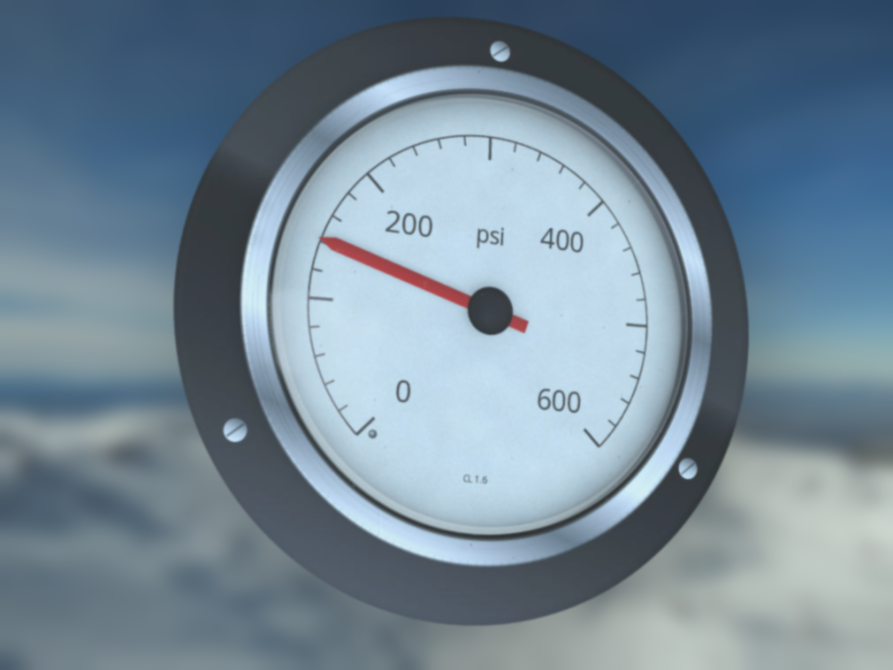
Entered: 140 psi
